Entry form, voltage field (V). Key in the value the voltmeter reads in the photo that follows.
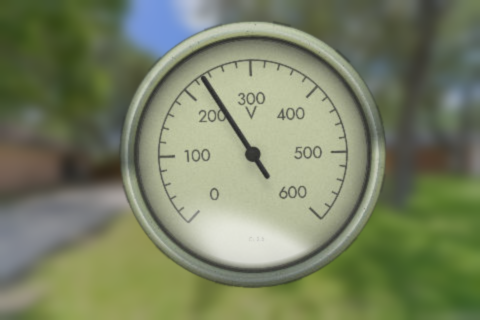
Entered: 230 V
